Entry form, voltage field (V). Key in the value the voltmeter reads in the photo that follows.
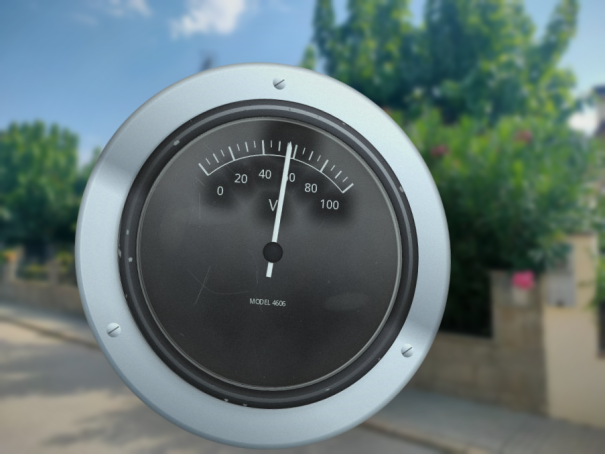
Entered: 55 V
